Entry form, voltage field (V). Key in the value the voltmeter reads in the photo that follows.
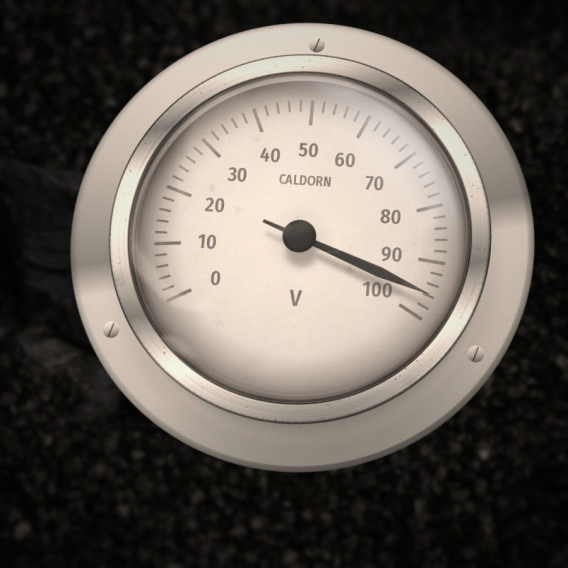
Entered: 96 V
